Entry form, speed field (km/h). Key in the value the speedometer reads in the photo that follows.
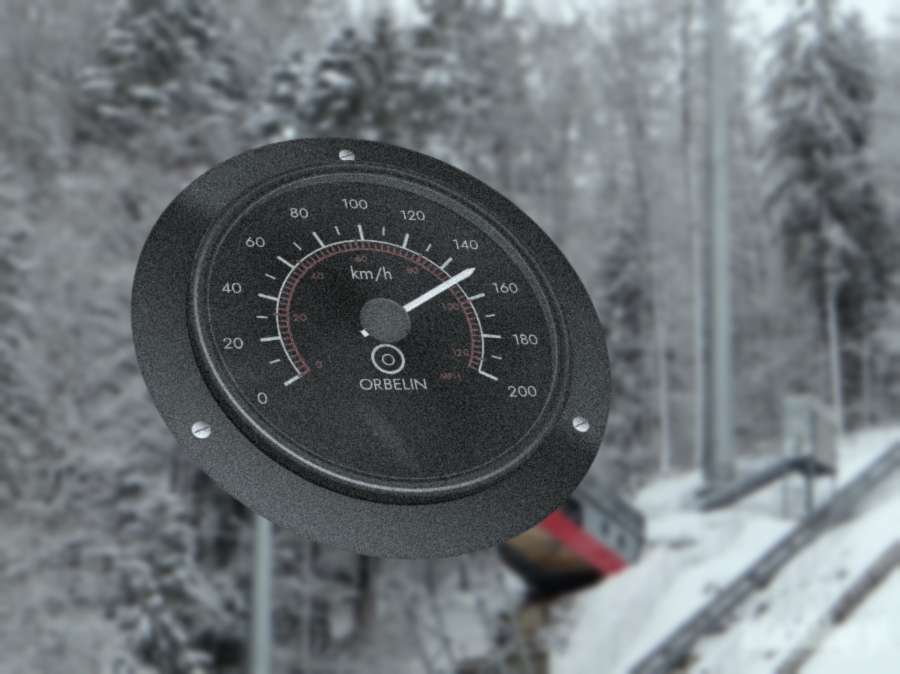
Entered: 150 km/h
